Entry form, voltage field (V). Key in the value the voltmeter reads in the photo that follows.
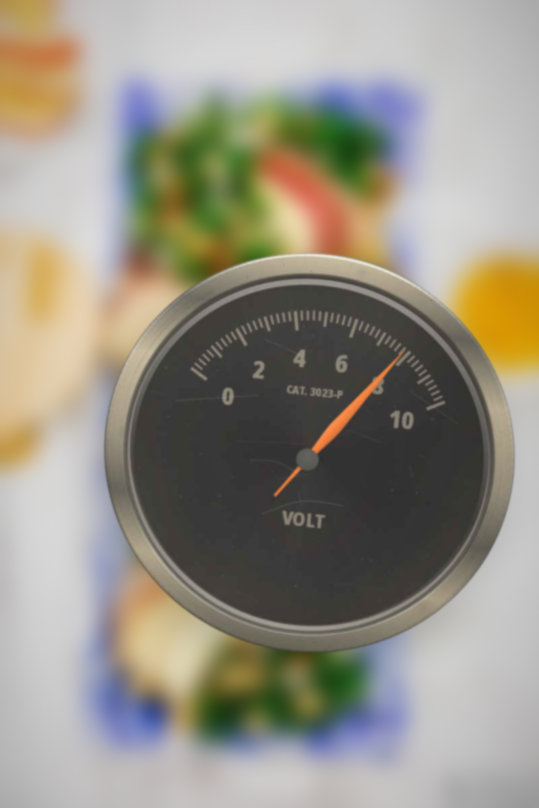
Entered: 7.8 V
